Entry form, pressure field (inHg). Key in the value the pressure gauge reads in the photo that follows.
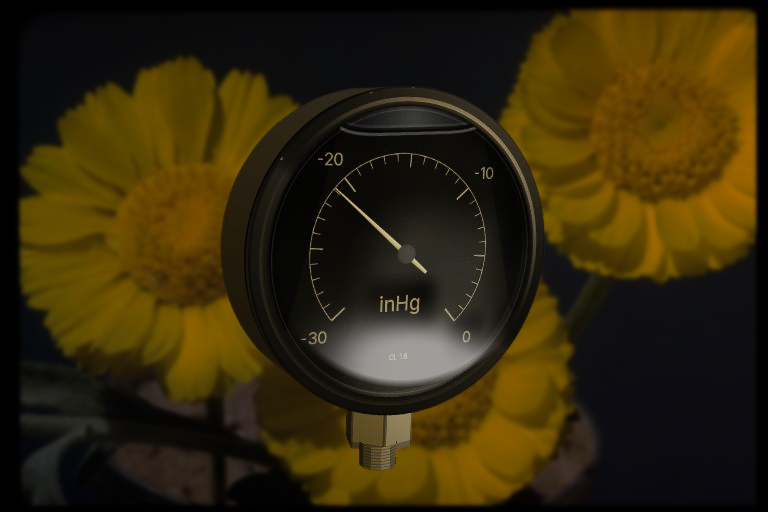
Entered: -21 inHg
